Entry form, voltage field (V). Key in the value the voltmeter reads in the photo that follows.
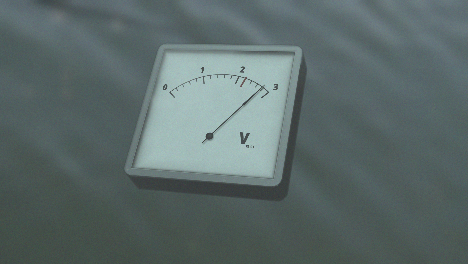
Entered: 2.8 V
